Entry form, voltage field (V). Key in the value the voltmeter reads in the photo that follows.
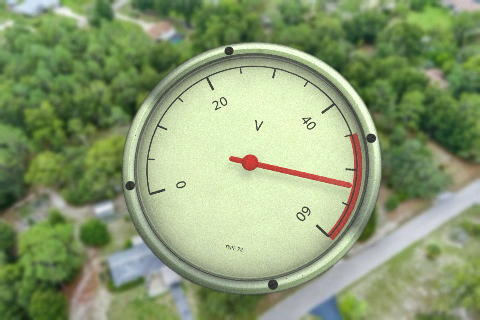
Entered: 52.5 V
